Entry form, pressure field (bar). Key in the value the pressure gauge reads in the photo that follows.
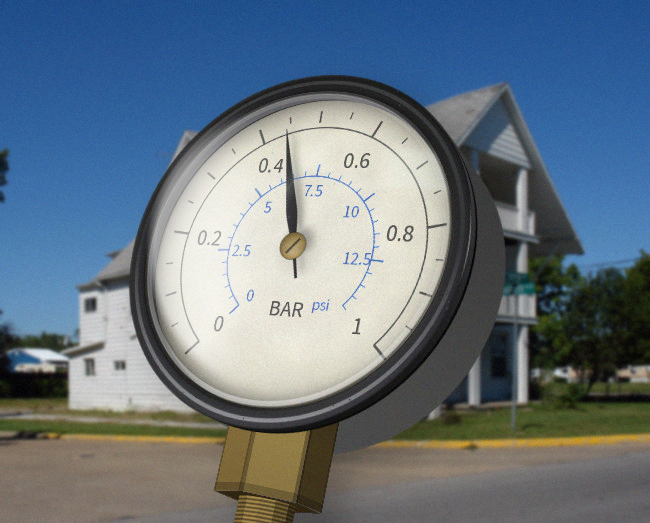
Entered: 0.45 bar
